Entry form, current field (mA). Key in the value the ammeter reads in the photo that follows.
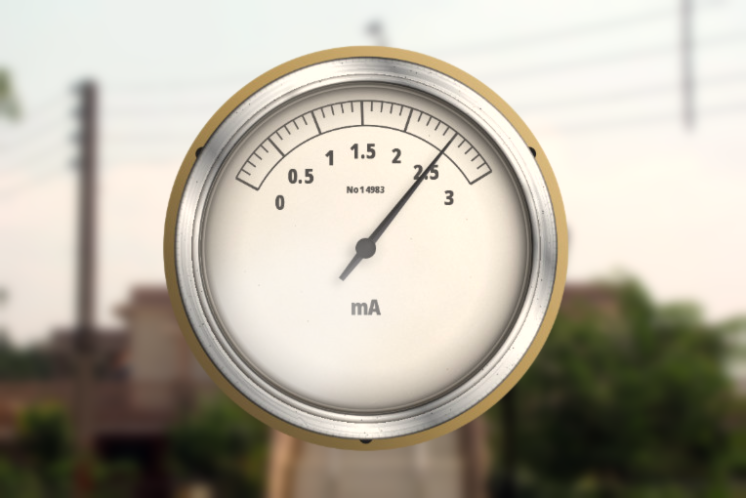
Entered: 2.5 mA
